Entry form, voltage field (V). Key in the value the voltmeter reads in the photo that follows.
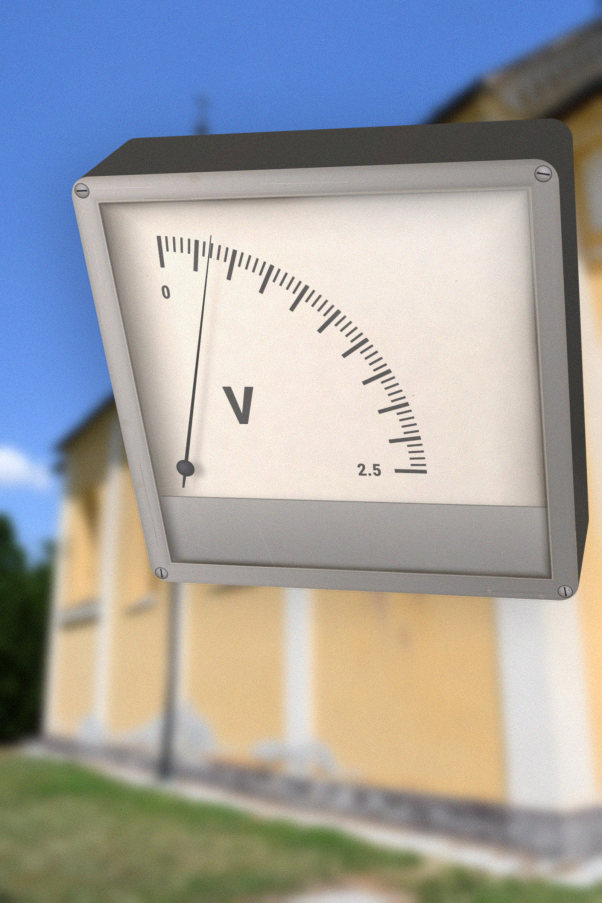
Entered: 0.35 V
